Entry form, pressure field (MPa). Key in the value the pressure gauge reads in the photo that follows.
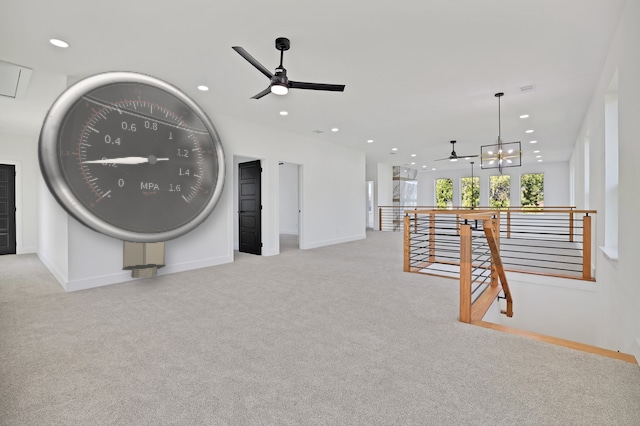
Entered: 0.2 MPa
